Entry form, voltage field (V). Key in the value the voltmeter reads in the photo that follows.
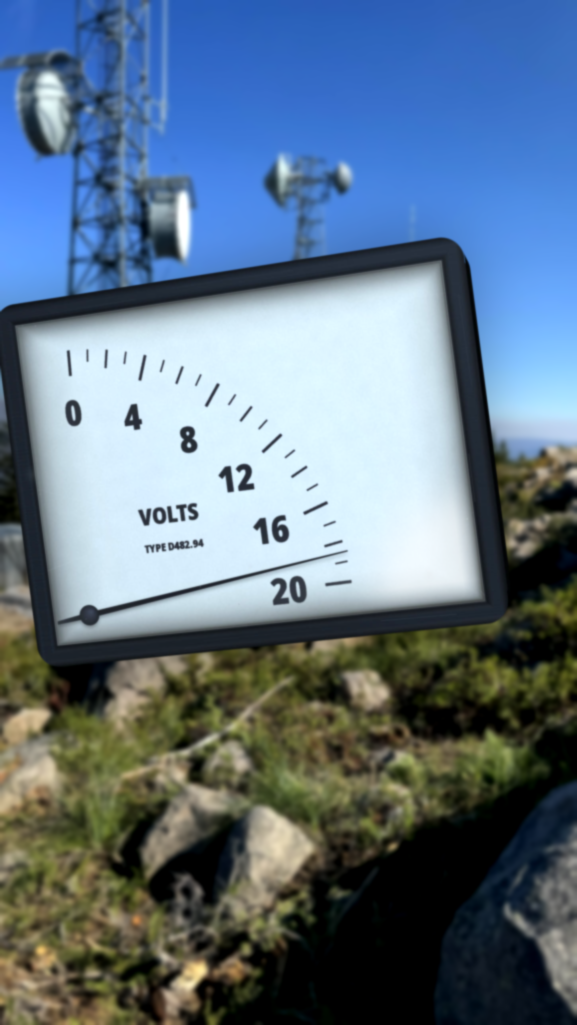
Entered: 18.5 V
